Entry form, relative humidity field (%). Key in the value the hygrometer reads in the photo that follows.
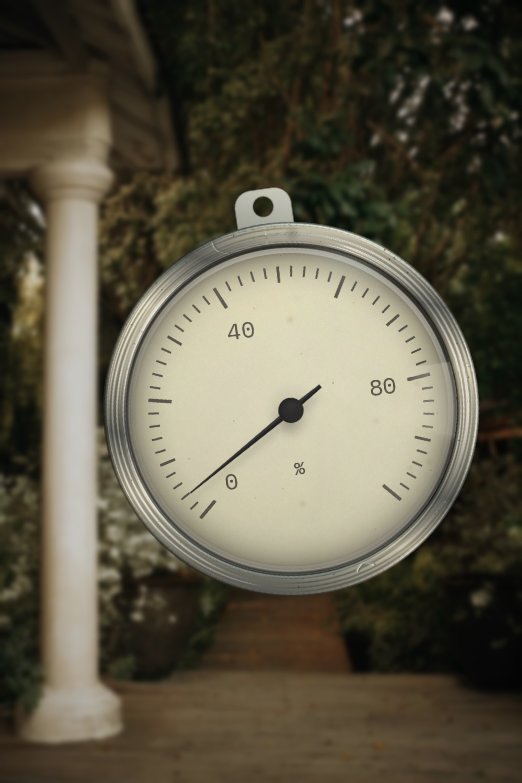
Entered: 4 %
